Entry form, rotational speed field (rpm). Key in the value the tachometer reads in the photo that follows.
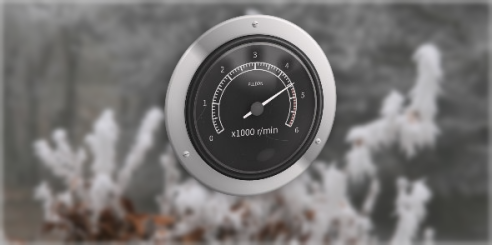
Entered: 4500 rpm
